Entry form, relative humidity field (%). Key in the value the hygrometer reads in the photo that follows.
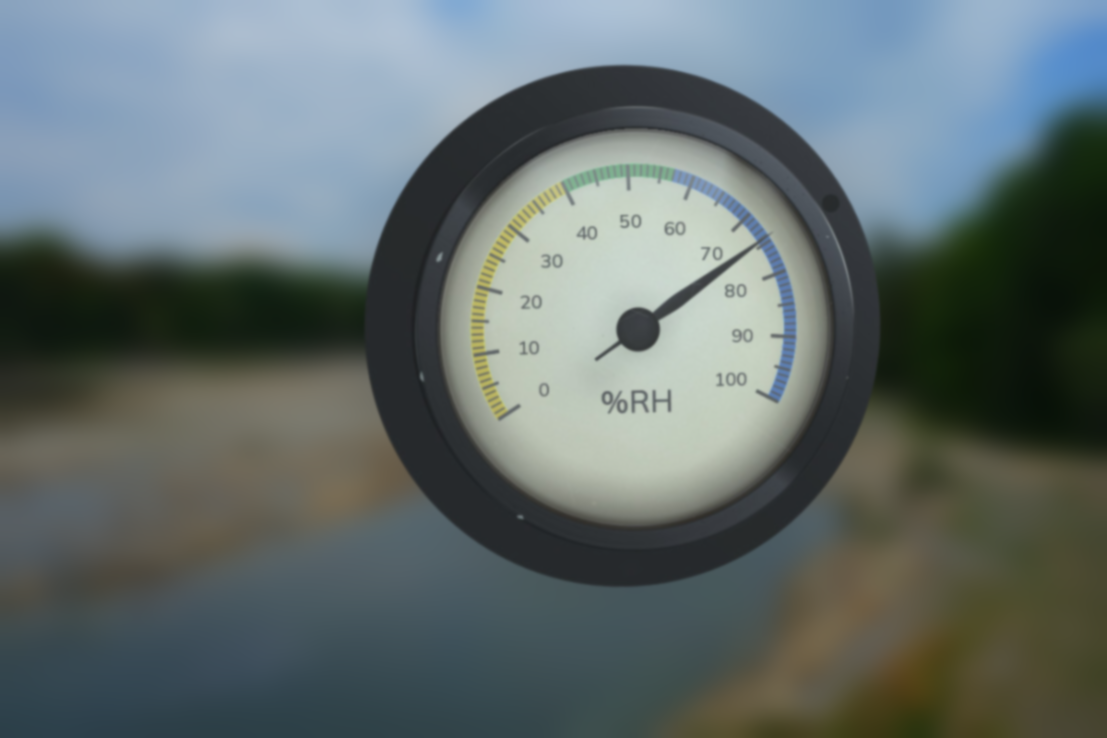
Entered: 74 %
